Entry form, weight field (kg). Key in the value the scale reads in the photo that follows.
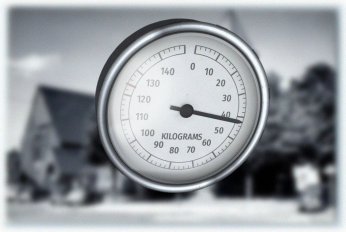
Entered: 42 kg
